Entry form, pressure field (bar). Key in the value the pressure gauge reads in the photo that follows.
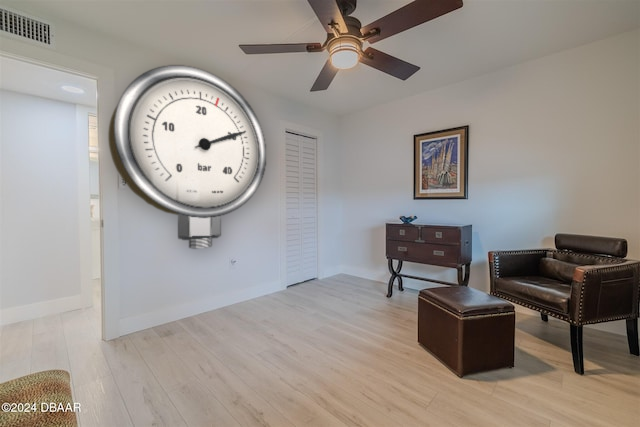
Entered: 30 bar
